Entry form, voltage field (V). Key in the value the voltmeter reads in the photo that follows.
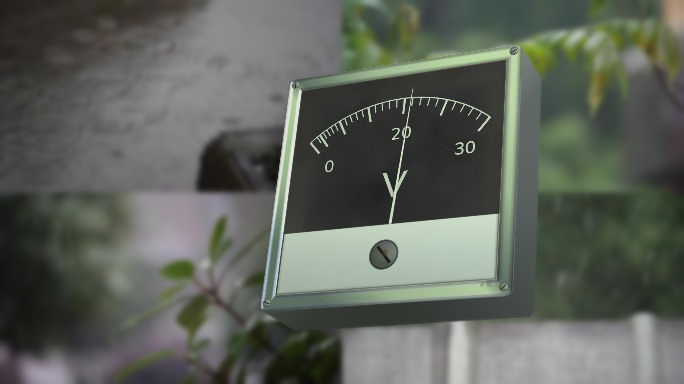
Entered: 21 V
